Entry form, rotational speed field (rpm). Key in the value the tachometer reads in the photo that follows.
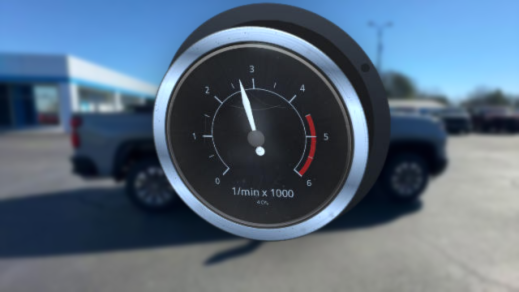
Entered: 2750 rpm
